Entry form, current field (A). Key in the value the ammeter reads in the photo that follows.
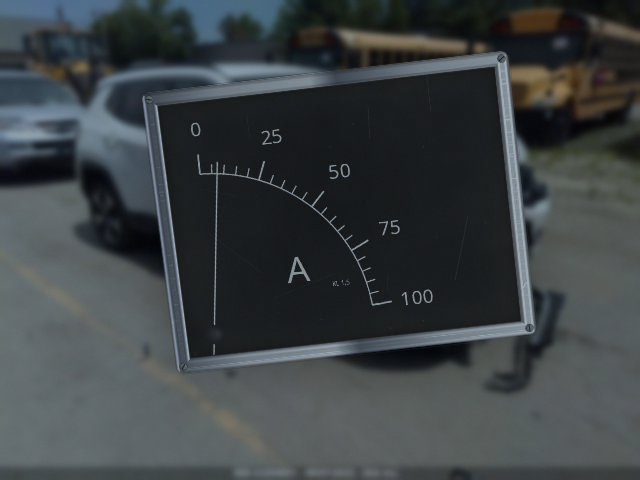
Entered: 7.5 A
